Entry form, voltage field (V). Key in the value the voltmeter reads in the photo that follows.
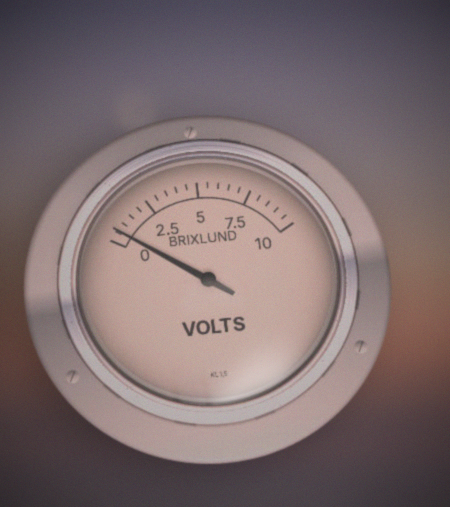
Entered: 0.5 V
